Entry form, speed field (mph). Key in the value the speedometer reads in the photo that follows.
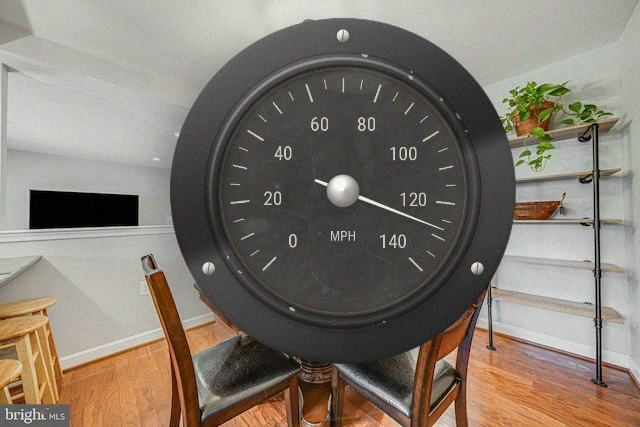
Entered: 127.5 mph
